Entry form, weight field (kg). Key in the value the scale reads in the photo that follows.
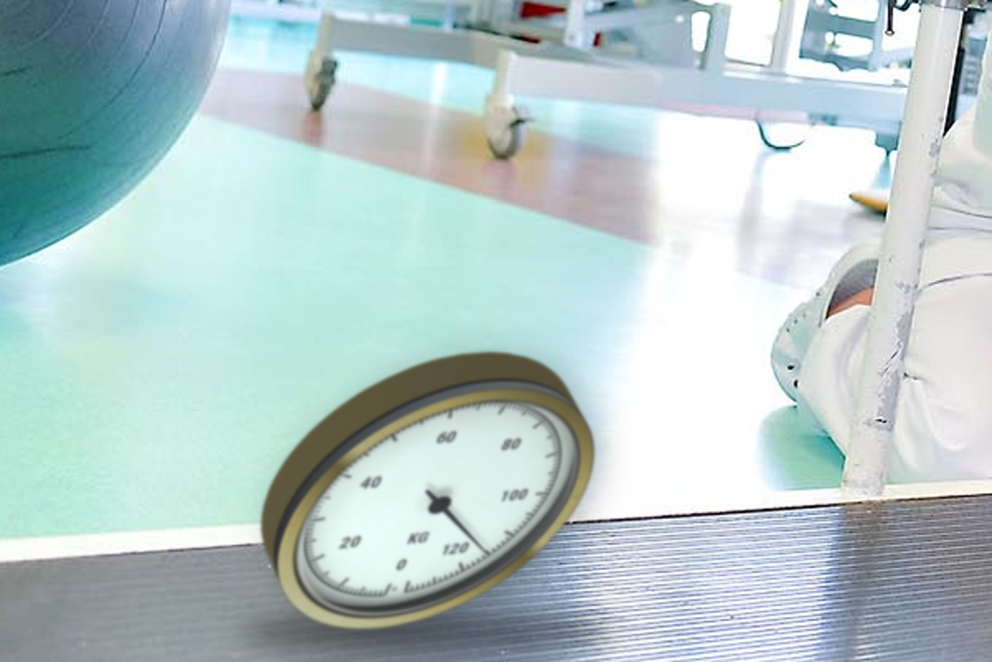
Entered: 115 kg
